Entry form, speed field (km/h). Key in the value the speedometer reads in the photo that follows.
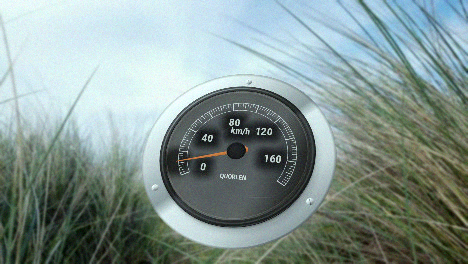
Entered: 10 km/h
